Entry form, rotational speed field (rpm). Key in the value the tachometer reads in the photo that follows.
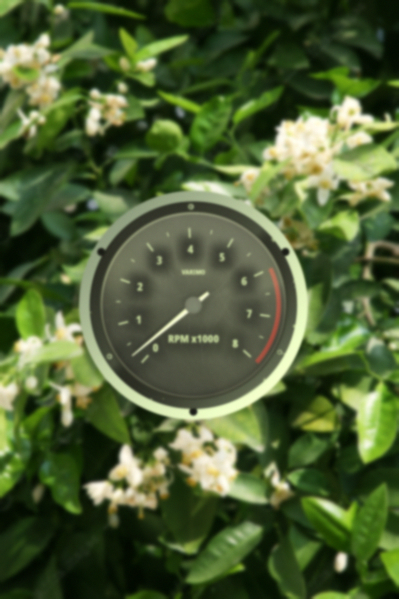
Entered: 250 rpm
